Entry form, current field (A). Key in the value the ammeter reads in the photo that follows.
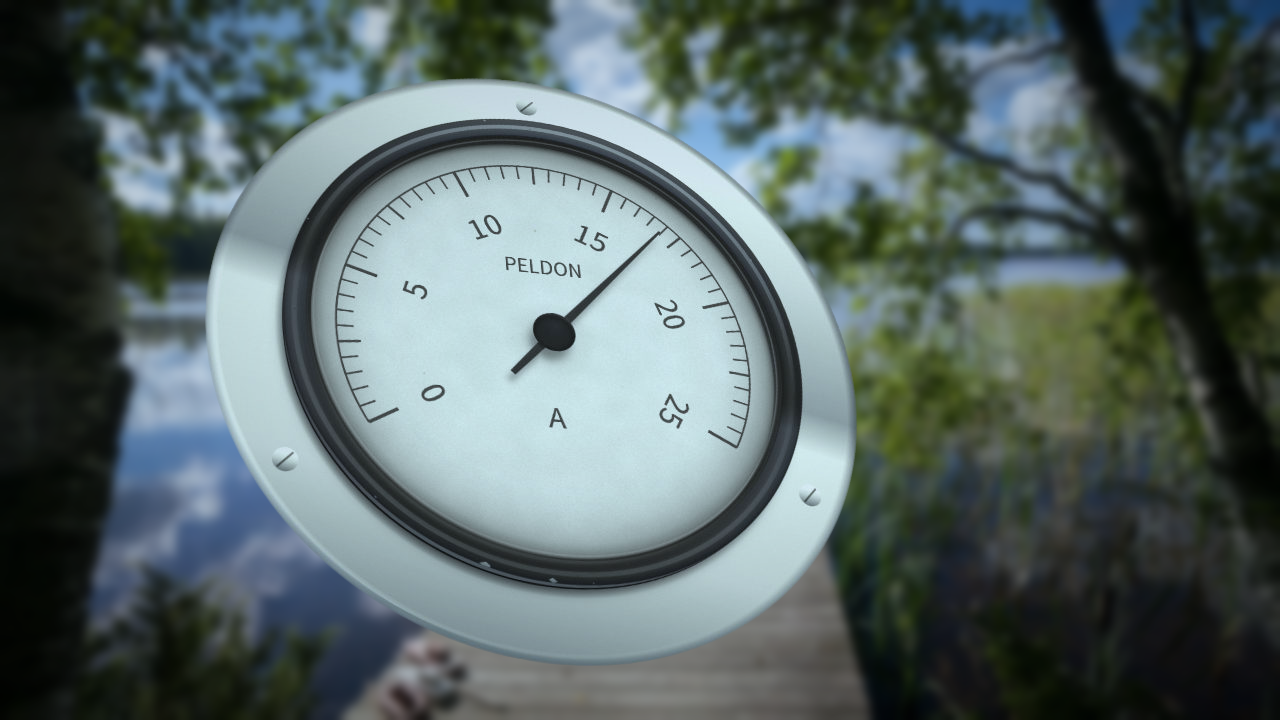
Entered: 17 A
